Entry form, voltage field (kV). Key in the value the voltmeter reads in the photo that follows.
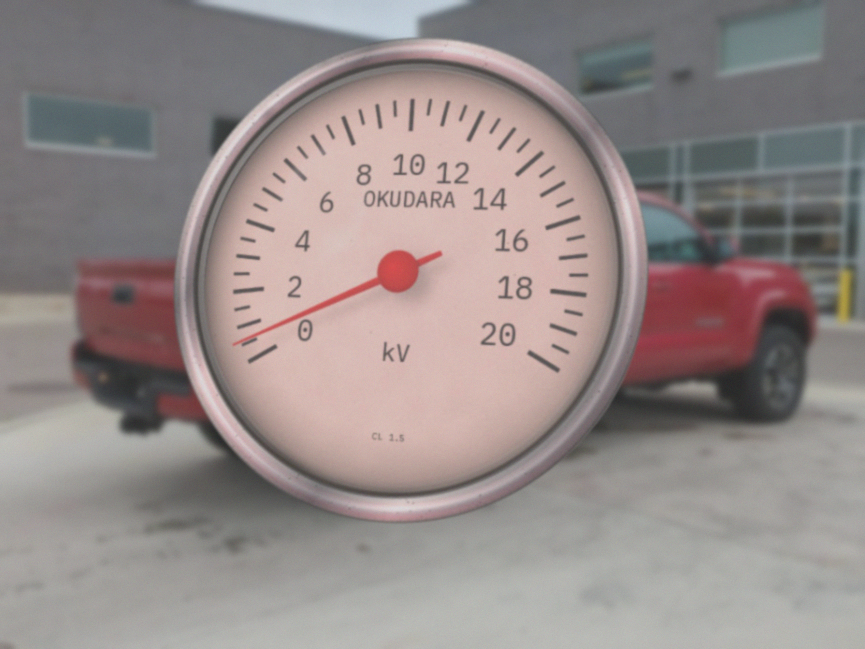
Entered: 0.5 kV
